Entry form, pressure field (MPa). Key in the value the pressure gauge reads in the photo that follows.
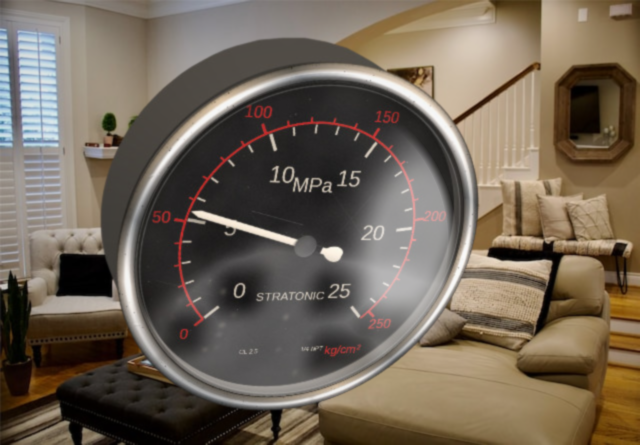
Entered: 5.5 MPa
